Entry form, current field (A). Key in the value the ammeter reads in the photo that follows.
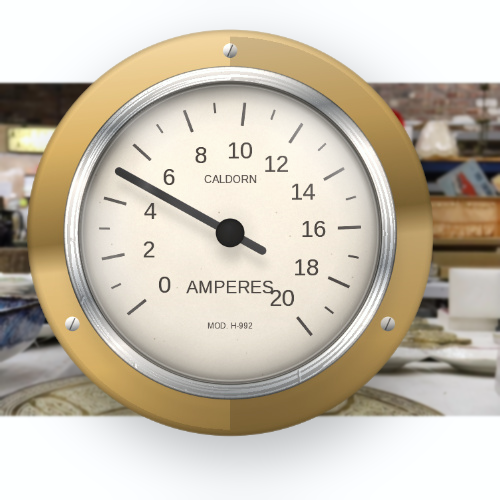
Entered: 5 A
